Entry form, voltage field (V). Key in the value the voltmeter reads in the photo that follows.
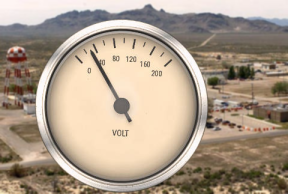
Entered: 30 V
